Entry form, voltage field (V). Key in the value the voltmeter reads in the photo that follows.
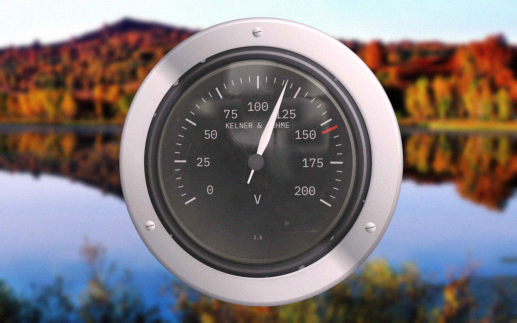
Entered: 117.5 V
